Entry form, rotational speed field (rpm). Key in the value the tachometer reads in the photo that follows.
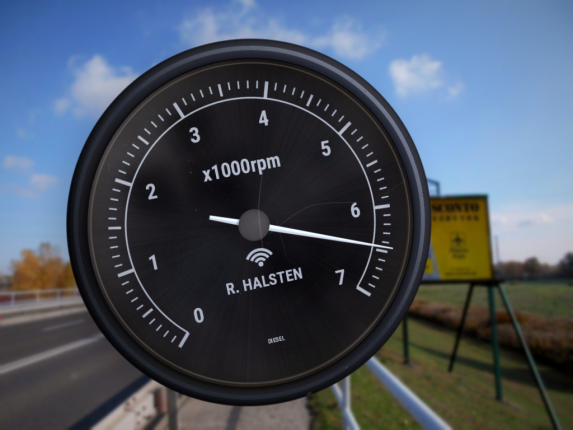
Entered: 6450 rpm
